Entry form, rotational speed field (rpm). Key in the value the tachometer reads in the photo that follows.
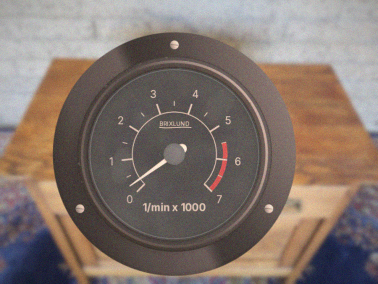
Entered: 250 rpm
